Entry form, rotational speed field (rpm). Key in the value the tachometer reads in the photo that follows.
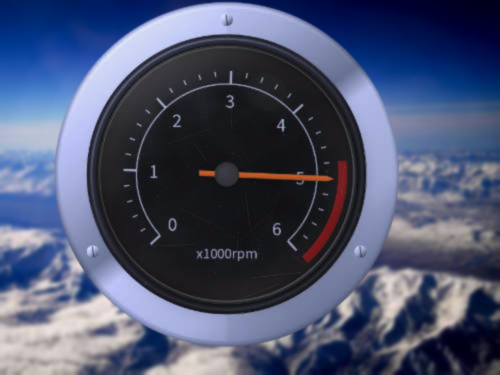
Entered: 5000 rpm
